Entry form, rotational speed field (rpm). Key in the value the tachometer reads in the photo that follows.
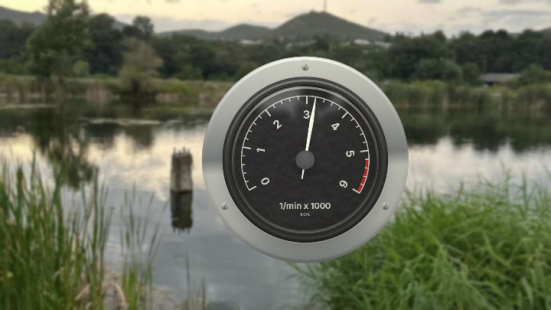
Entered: 3200 rpm
